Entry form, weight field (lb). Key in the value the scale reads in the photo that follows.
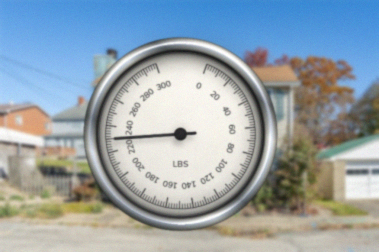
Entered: 230 lb
